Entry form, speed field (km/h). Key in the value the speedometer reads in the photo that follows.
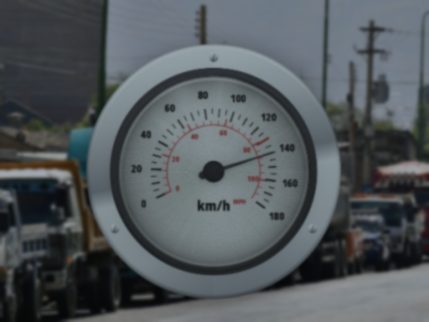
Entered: 140 km/h
